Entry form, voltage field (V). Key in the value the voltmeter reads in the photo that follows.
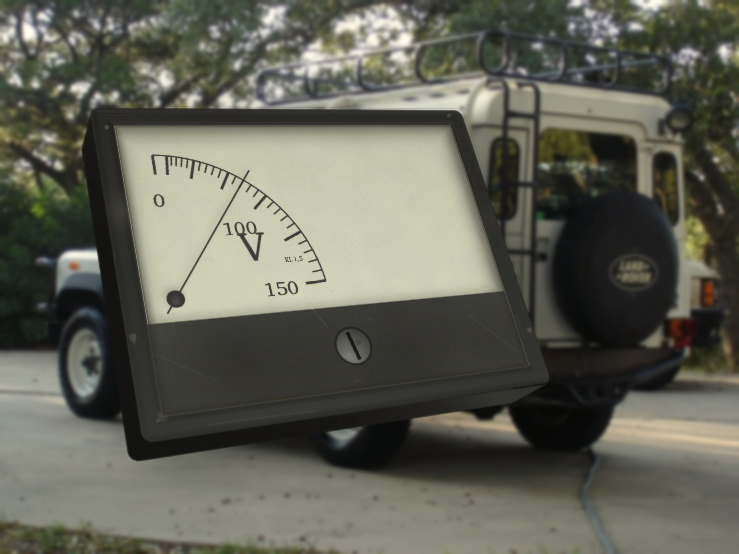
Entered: 85 V
